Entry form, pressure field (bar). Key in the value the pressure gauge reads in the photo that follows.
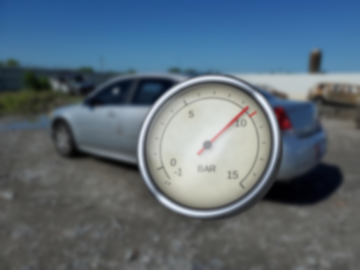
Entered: 9.5 bar
